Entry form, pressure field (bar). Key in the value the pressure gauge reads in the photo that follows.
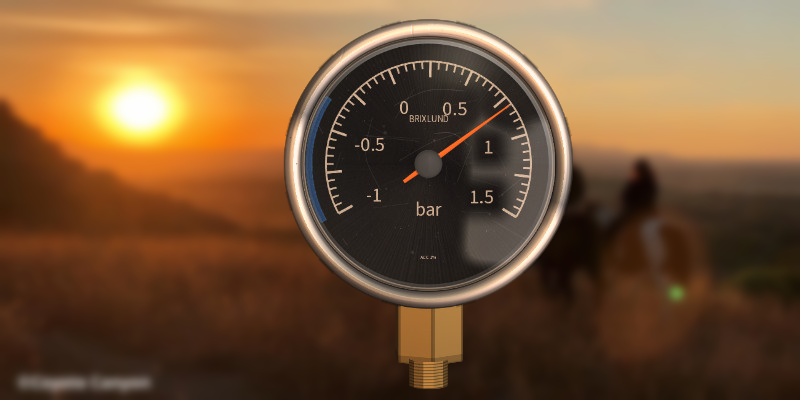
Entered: 0.8 bar
